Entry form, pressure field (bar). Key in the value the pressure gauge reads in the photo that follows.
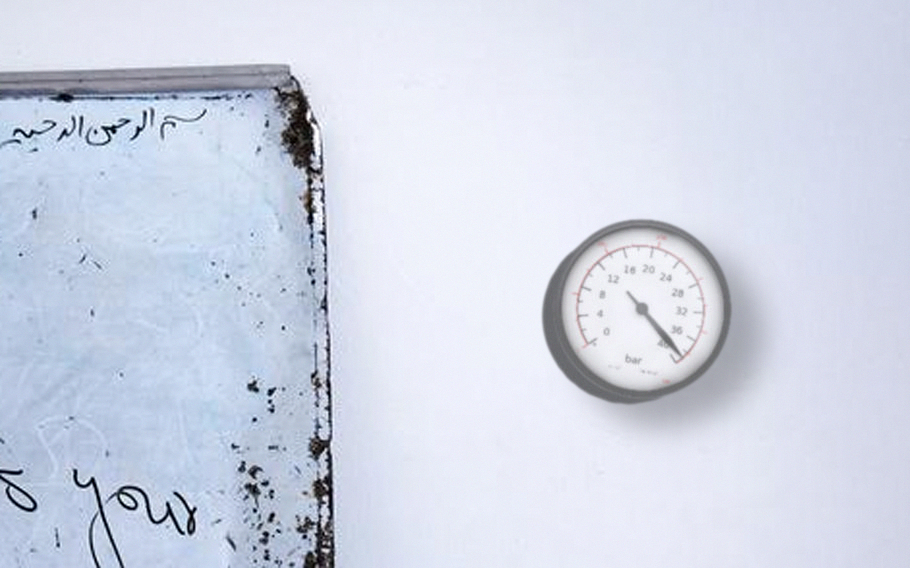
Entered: 39 bar
